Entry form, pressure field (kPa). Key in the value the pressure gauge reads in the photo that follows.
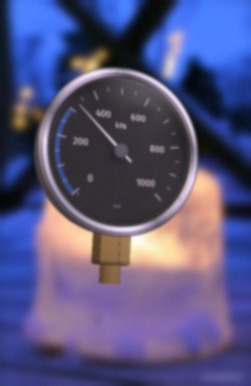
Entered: 325 kPa
